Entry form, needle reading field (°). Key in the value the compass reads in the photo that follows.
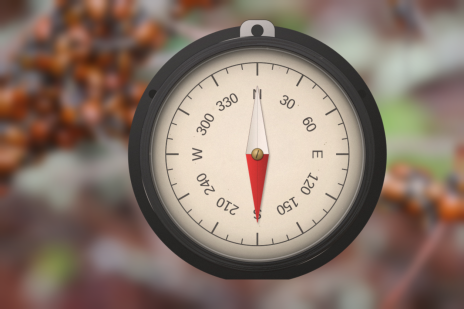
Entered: 180 °
